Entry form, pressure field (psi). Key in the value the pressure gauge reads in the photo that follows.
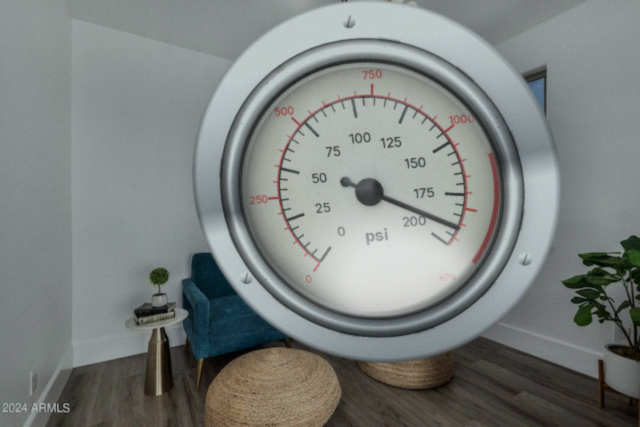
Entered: 190 psi
